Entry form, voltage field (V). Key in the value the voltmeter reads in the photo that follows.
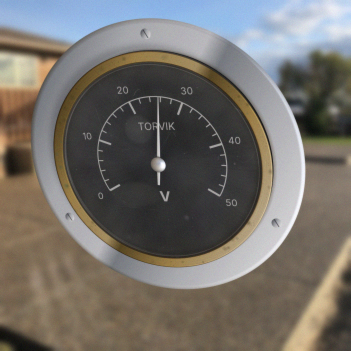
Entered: 26 V
